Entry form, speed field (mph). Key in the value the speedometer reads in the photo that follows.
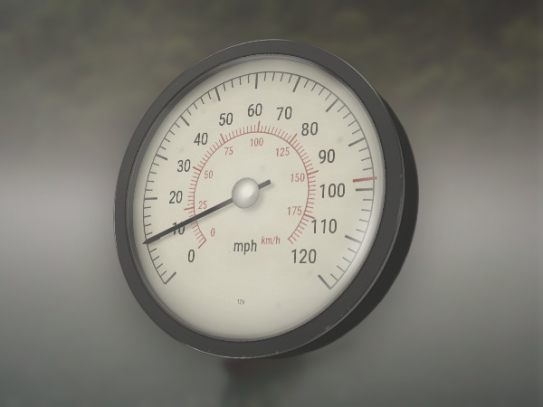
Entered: 10 mph
